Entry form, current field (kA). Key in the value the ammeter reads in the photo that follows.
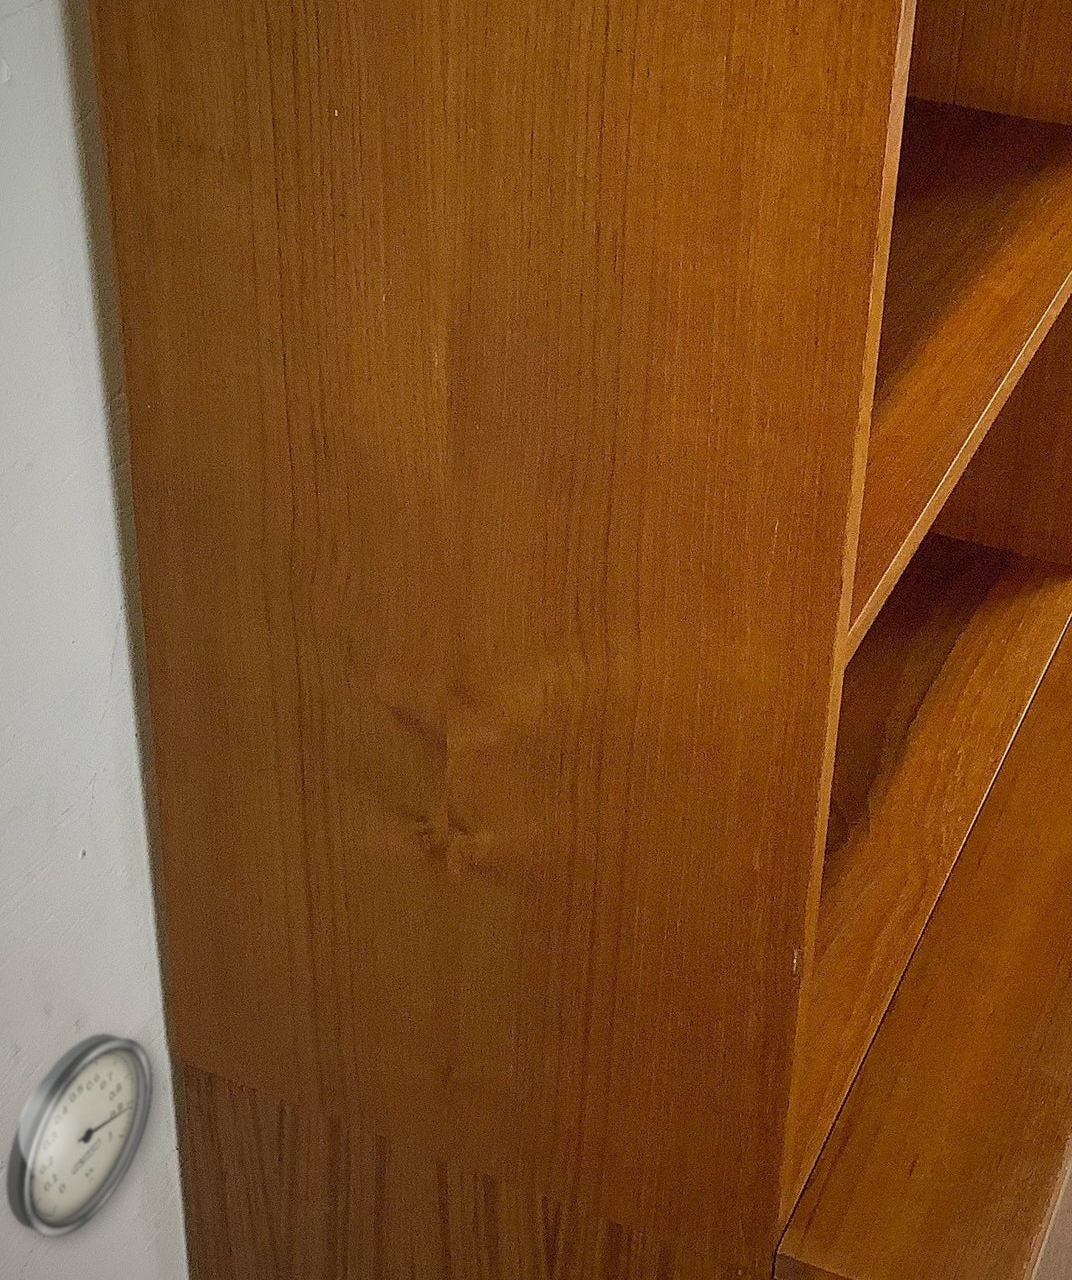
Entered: 0.9 kA
